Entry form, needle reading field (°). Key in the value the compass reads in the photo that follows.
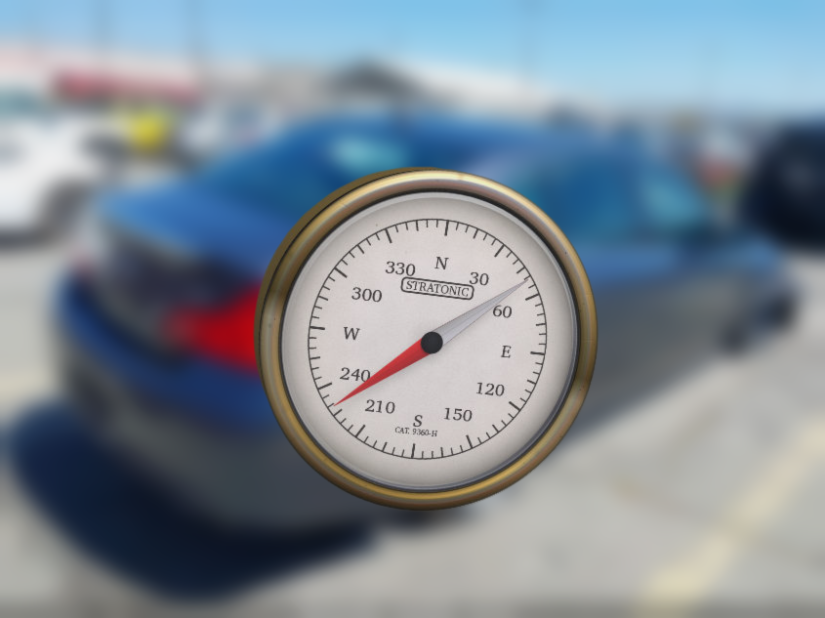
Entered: 230 °
